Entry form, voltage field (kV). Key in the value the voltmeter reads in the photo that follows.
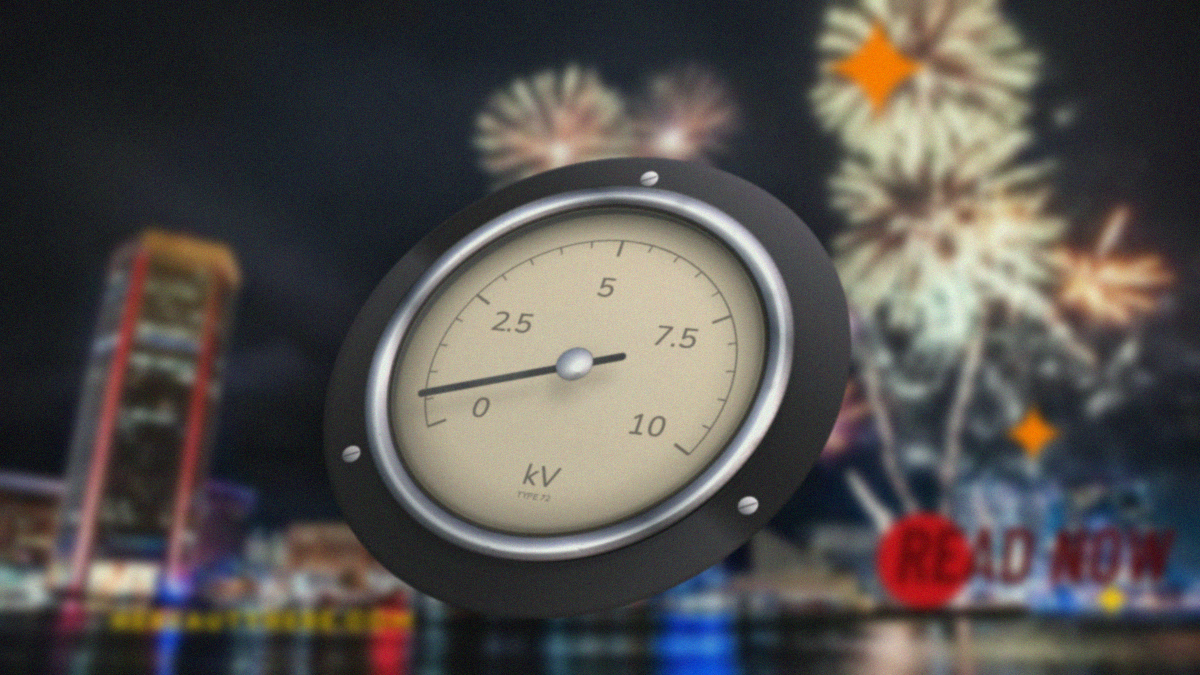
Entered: 0.5 kV
